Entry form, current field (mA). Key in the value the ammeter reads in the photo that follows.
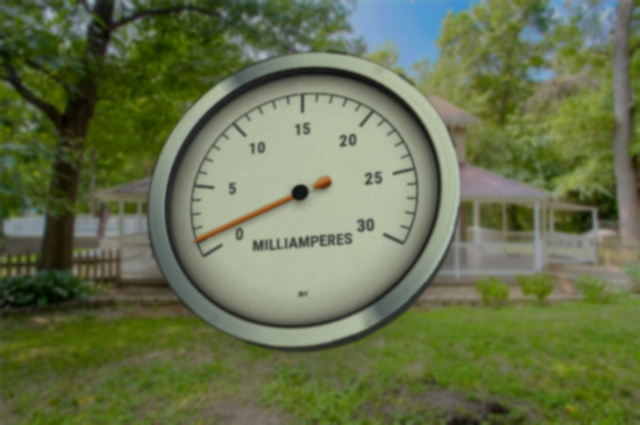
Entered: 1 mA
